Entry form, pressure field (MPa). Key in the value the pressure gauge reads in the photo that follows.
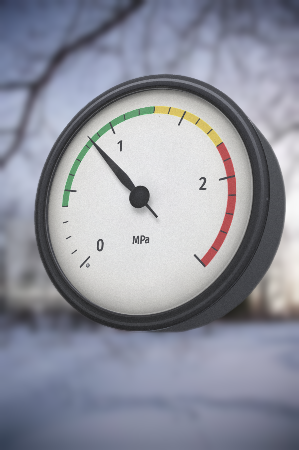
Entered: 0.85 MPa
